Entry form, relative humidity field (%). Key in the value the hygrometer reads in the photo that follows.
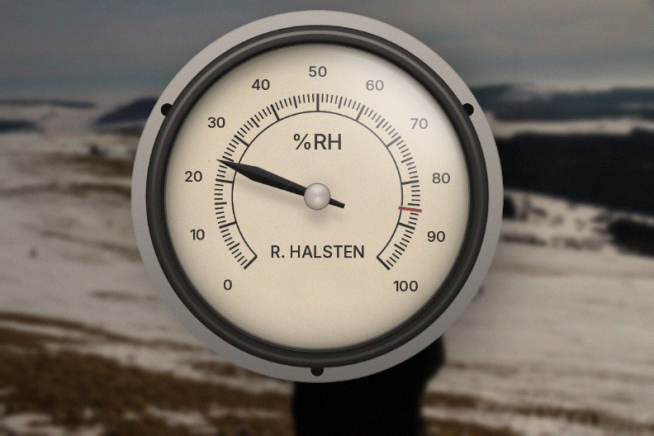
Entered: 24 %
